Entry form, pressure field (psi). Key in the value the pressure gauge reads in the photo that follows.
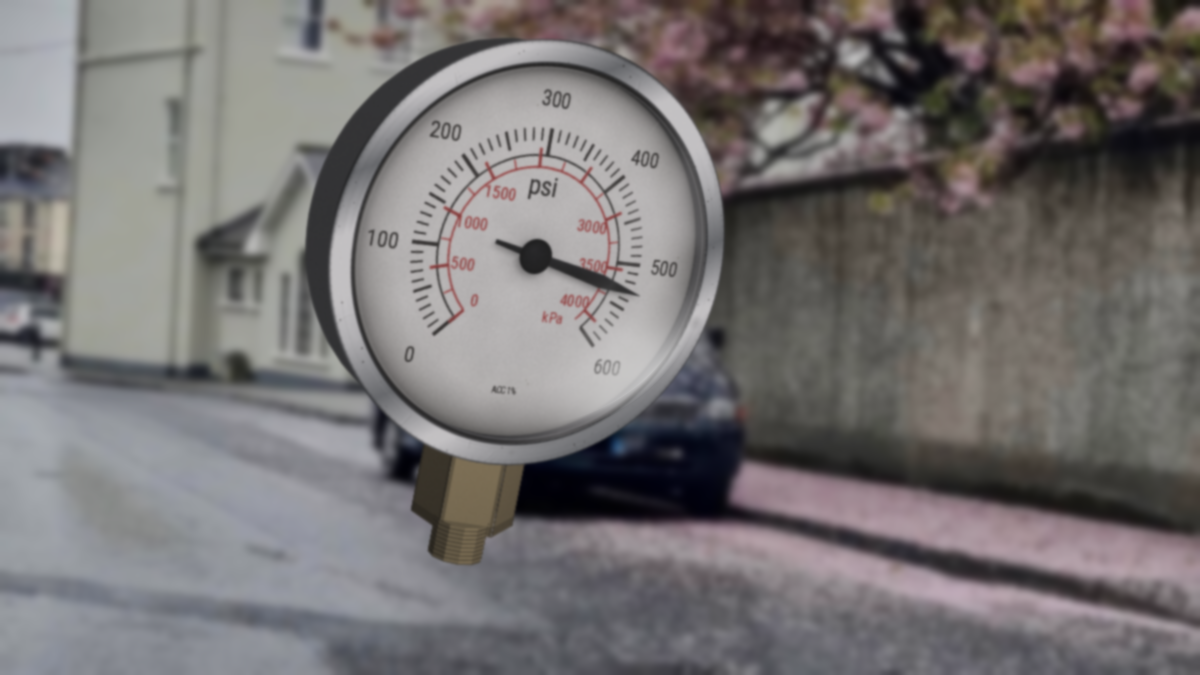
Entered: 530 psi
